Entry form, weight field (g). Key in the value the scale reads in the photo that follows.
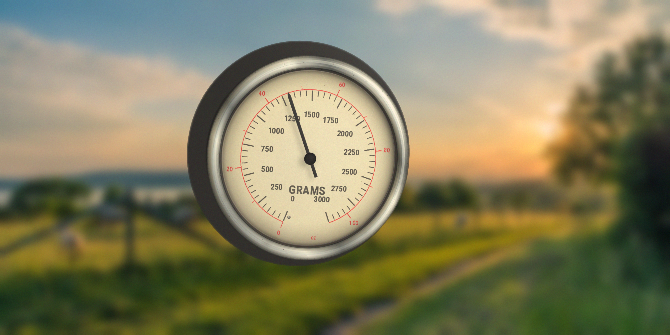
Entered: 1300 g
